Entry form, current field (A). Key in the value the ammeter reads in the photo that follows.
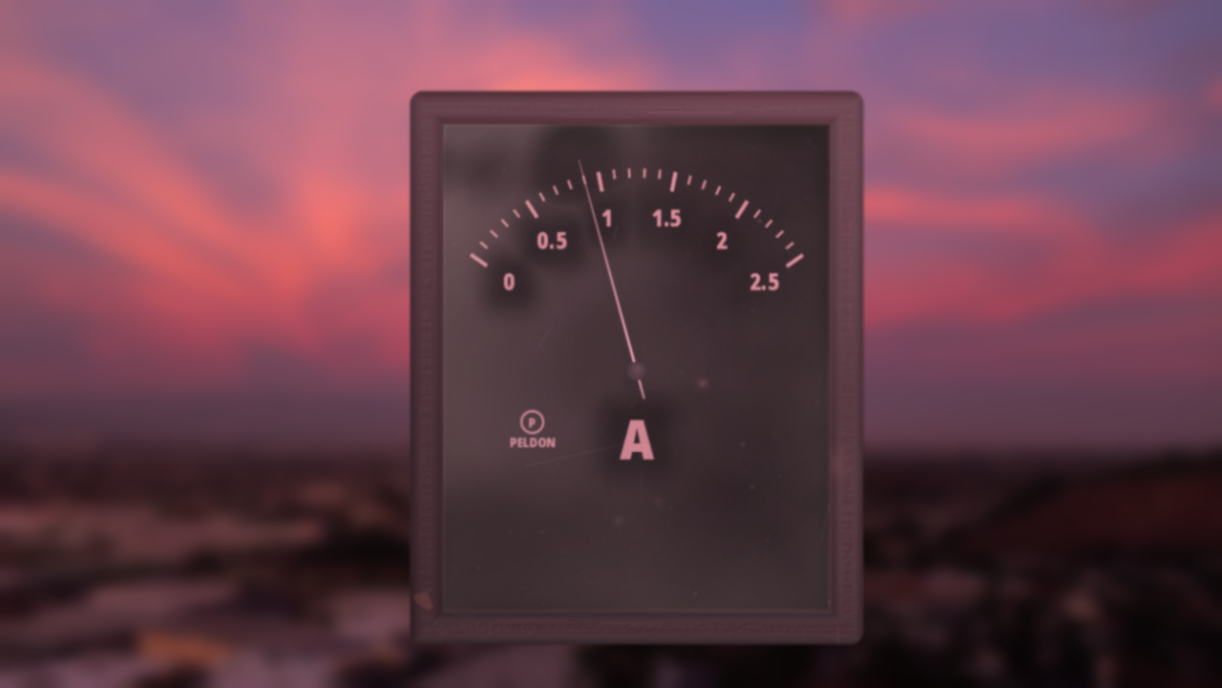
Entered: 0.9 A
